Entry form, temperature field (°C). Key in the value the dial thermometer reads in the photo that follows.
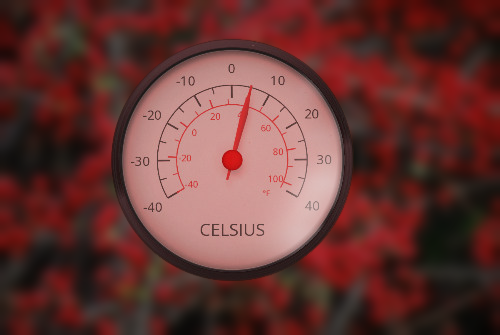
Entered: 5 °C
